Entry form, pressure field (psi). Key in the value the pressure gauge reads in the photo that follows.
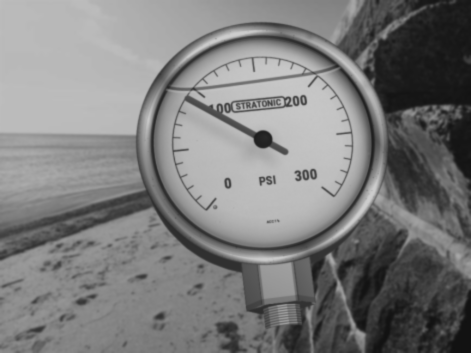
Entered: 90 psi
